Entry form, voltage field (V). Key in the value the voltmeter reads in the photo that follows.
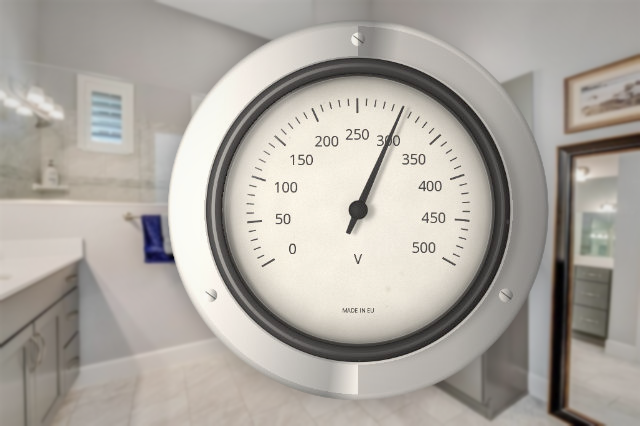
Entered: 300 V
